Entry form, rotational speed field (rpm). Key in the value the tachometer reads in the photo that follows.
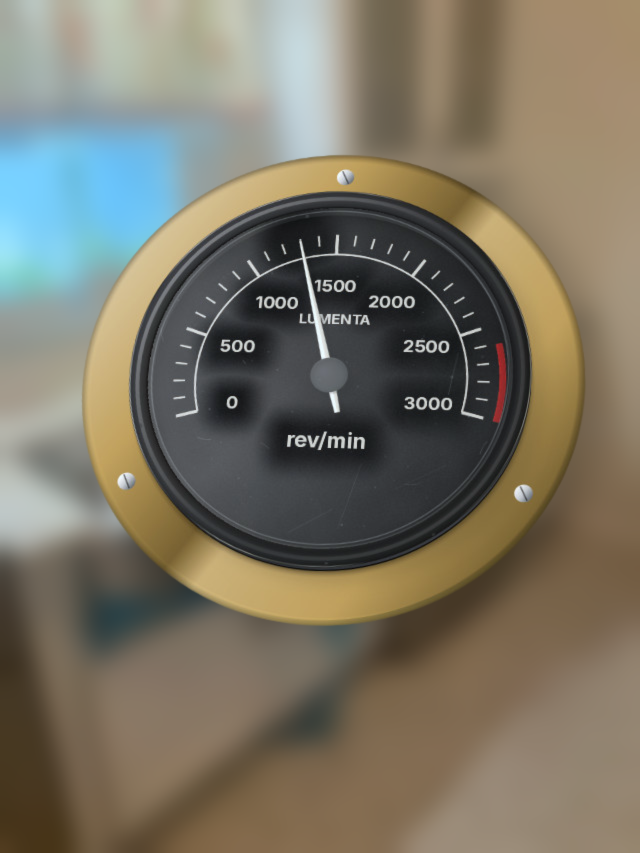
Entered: 1300 rpm
